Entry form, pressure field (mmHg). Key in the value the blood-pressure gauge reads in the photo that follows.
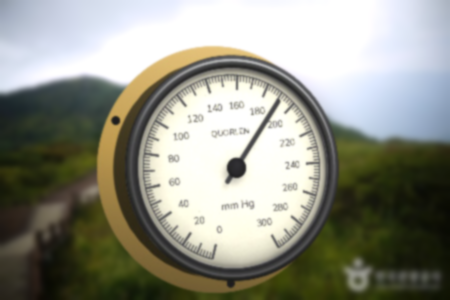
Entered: 190 mmHg
